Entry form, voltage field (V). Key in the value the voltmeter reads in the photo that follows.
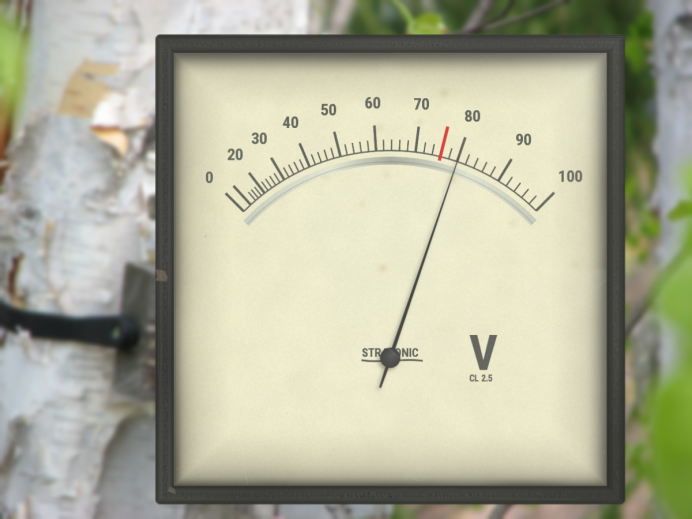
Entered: 80 V
